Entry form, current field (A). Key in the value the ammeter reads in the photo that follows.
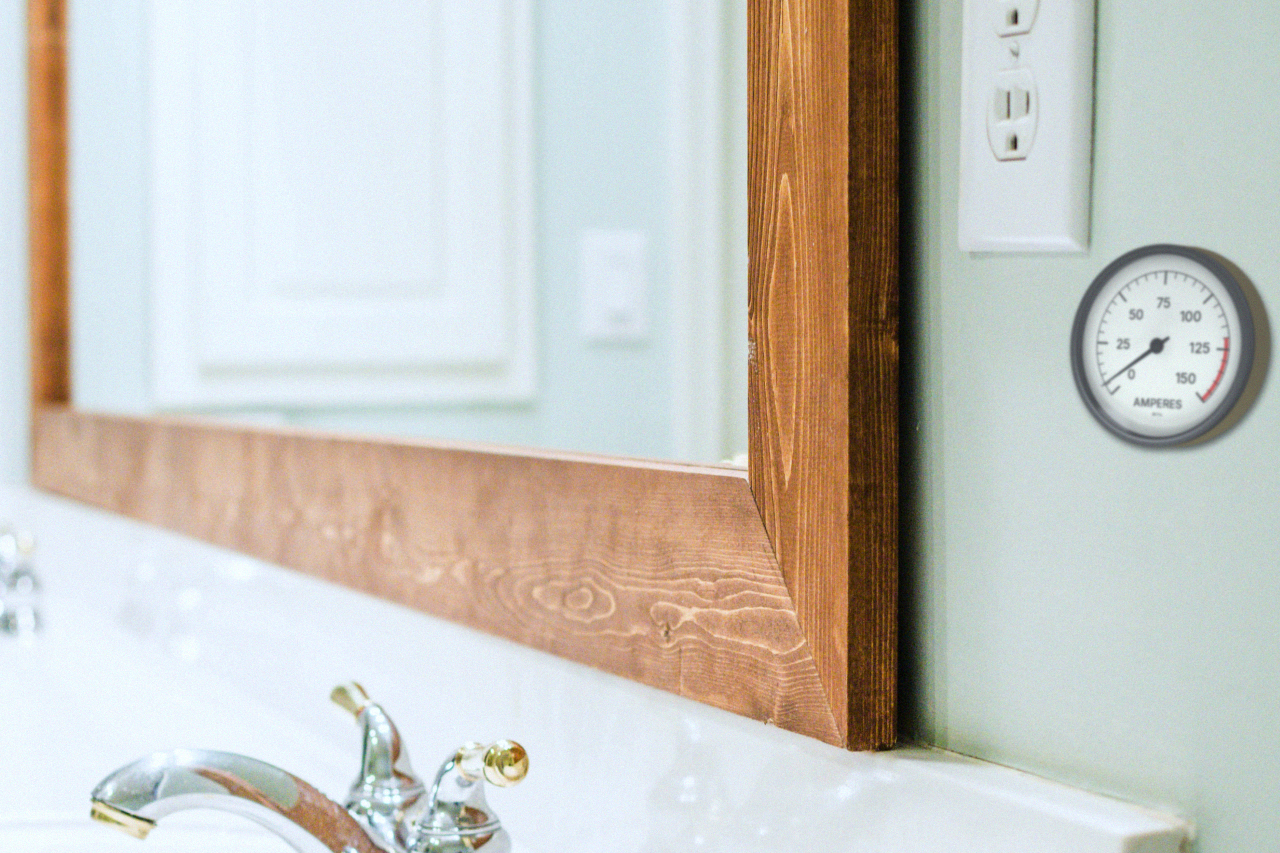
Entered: 5 A
